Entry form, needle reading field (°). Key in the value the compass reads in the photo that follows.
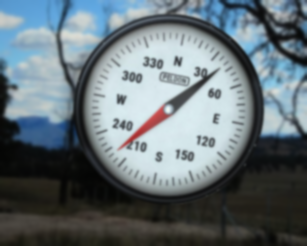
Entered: 220 °
